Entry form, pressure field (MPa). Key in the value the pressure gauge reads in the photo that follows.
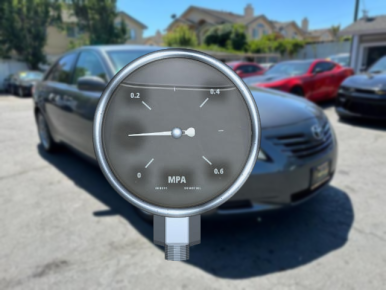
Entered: 0.1 MPa
